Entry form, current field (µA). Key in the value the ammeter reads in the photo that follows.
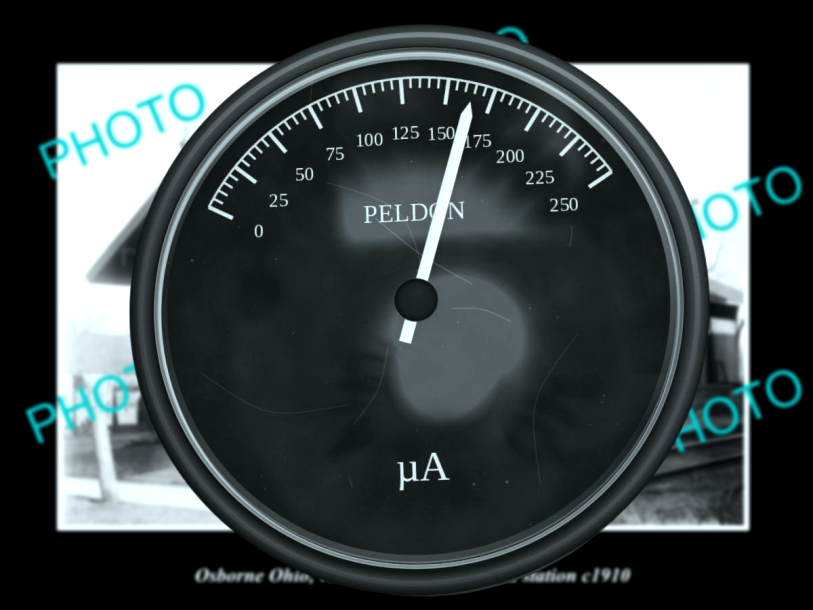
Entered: 165 µA
